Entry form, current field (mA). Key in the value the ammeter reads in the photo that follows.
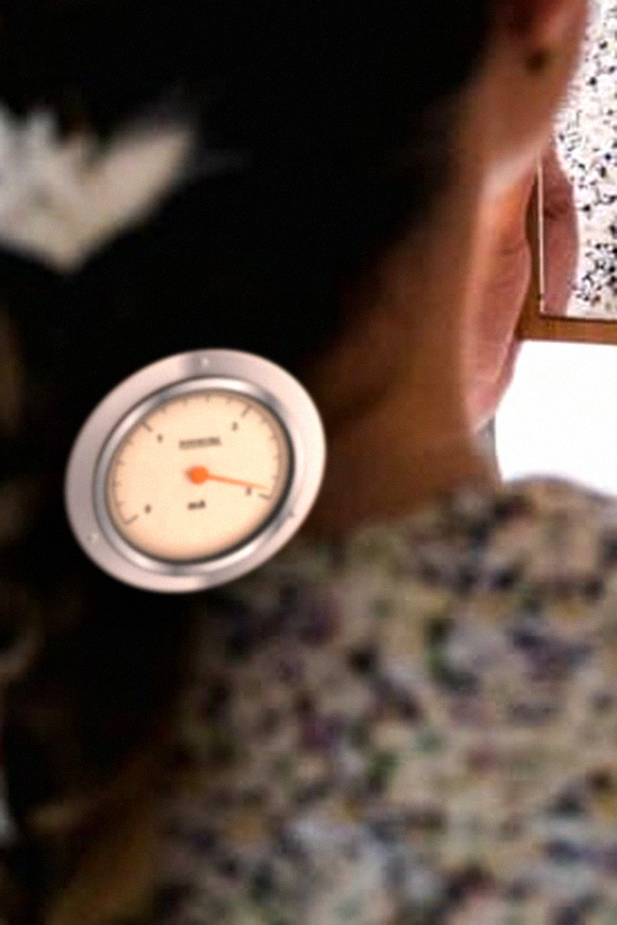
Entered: 2.9 mA
